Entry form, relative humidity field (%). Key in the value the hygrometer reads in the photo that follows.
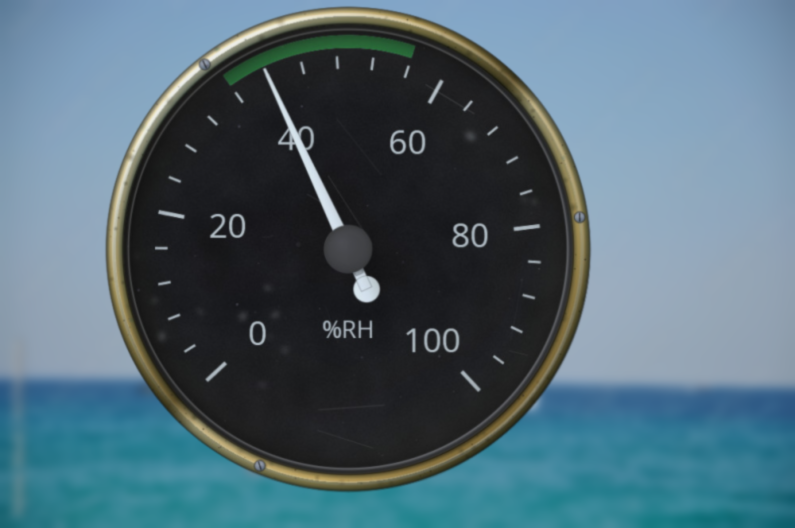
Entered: 40 %
